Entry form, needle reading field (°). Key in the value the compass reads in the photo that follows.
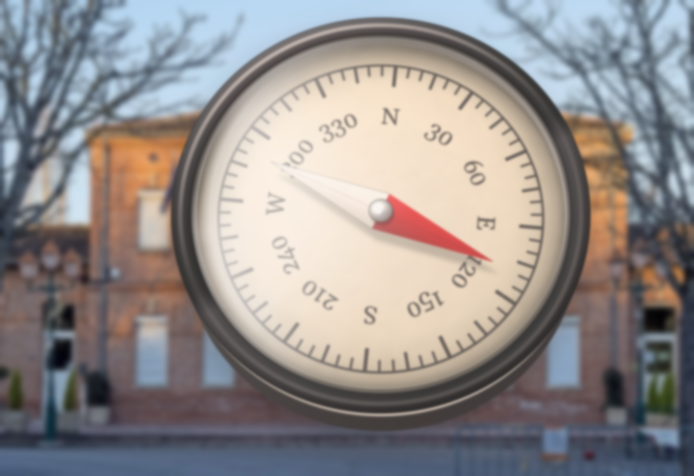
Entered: 110 °
